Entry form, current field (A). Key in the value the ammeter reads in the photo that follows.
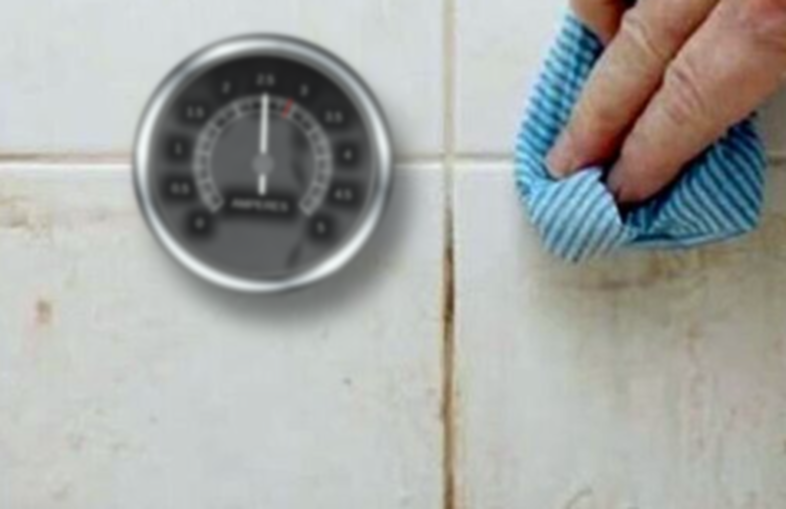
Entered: 2.5 A
